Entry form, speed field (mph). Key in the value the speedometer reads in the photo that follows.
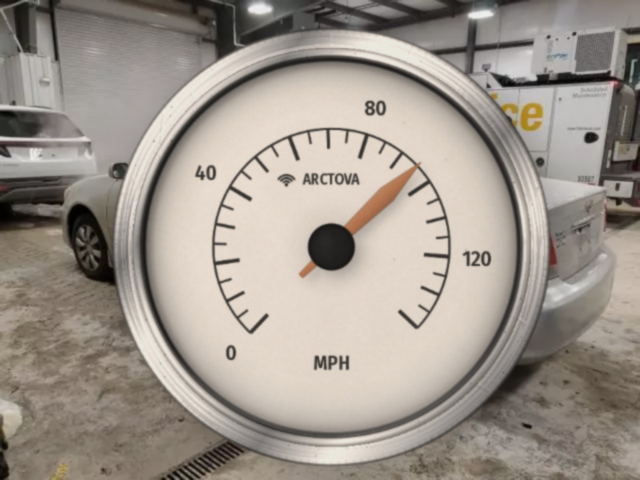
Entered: 95 mph
